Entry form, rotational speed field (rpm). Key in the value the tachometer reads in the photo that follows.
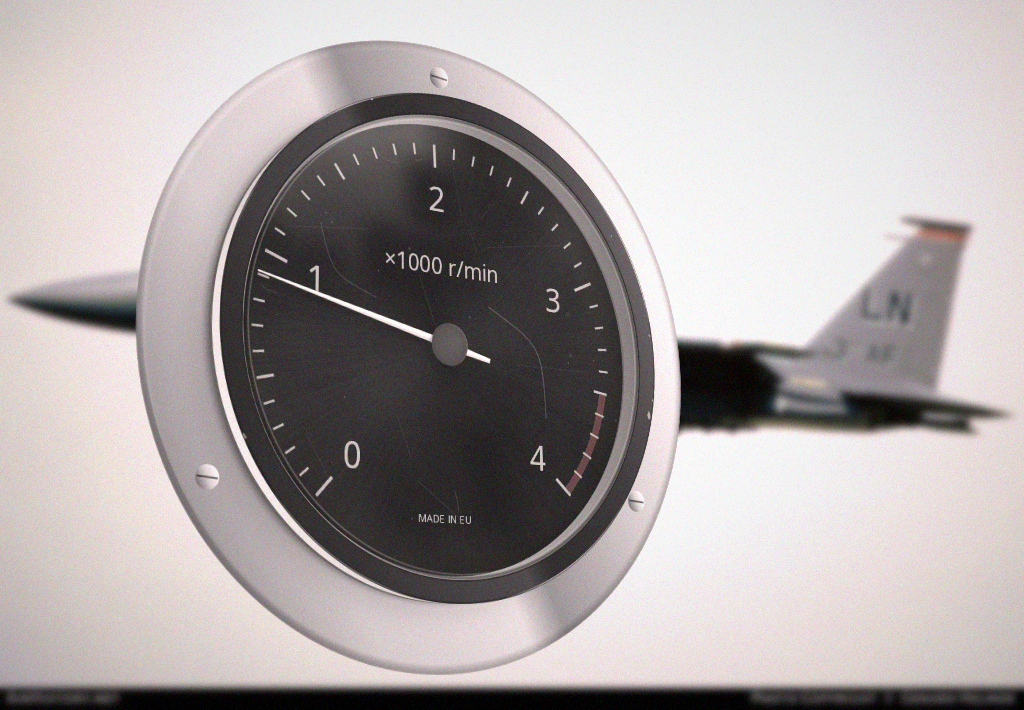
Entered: 900 rpm
